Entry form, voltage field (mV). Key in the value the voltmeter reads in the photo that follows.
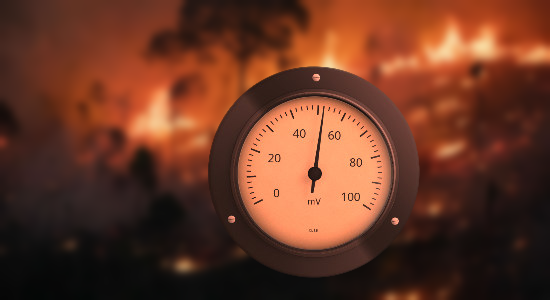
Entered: 52 mV
